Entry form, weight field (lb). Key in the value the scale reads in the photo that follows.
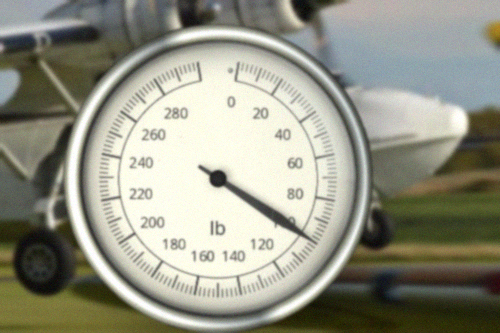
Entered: 100 lb
